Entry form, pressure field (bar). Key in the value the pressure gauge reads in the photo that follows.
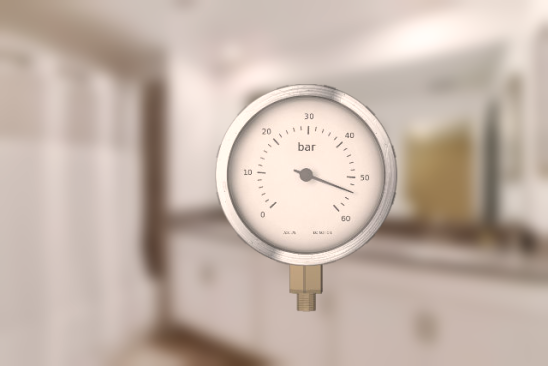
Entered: 54 bar
